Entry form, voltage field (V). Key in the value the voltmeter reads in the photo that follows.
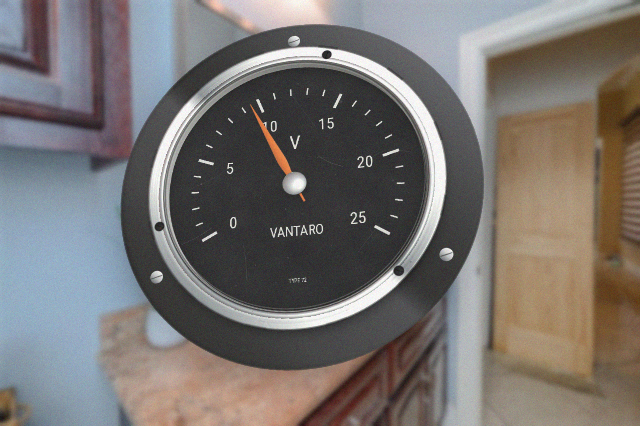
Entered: 9.5 V
